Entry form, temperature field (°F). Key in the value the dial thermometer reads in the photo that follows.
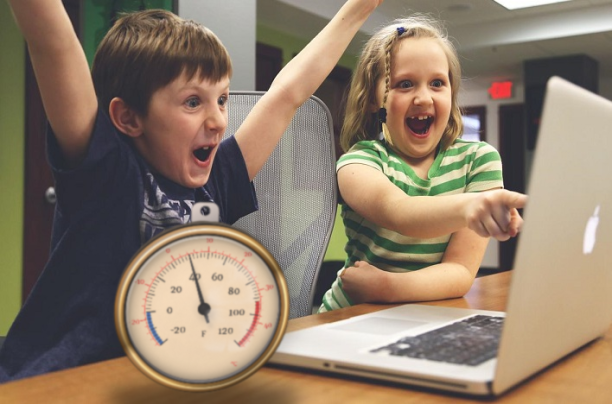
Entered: 40 °F
